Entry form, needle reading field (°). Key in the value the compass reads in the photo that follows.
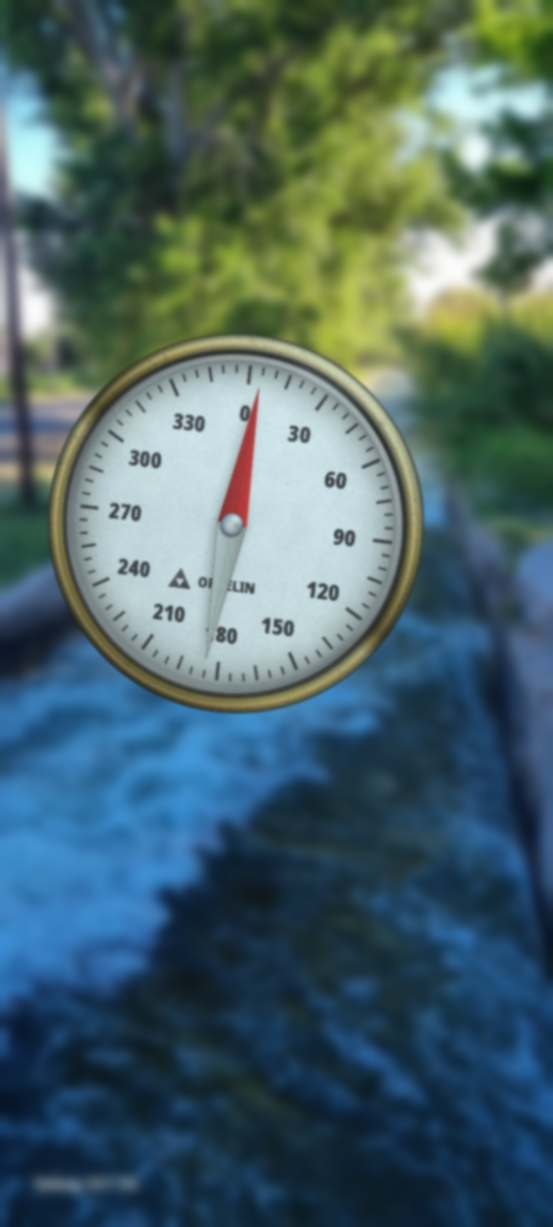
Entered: 5 °
